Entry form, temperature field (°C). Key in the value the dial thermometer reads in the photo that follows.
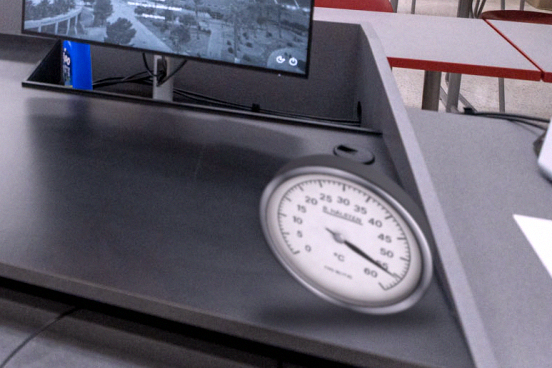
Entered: 55 °C
